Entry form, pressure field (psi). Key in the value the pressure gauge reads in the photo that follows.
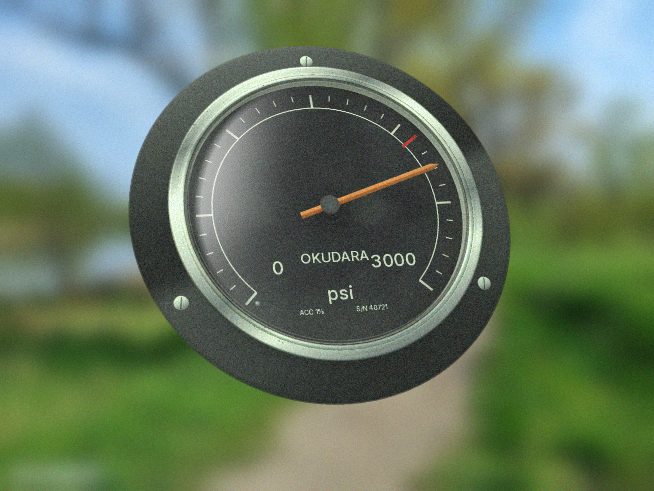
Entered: 2300 psi
